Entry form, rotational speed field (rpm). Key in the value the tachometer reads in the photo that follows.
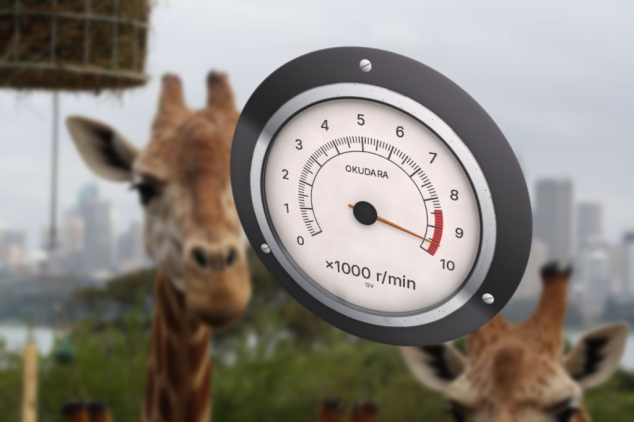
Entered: 9500 rpm
